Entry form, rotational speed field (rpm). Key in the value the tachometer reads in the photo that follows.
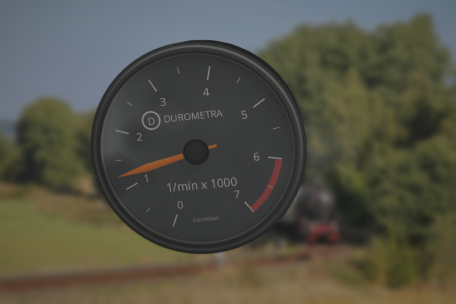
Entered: 1250 rpm
